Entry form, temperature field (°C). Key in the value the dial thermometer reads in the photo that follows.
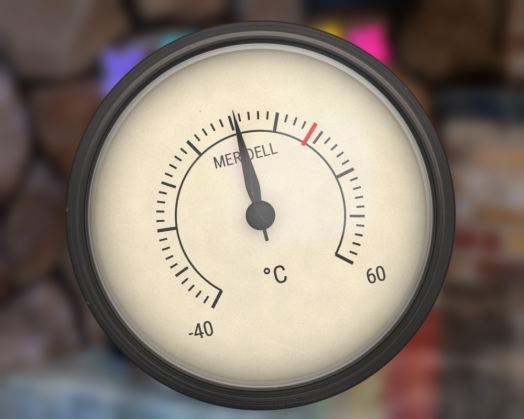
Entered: 11 °C
